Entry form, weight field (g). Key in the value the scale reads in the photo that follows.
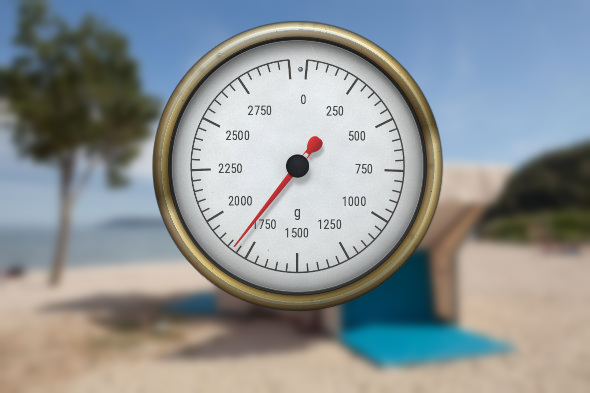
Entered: 1825 g
